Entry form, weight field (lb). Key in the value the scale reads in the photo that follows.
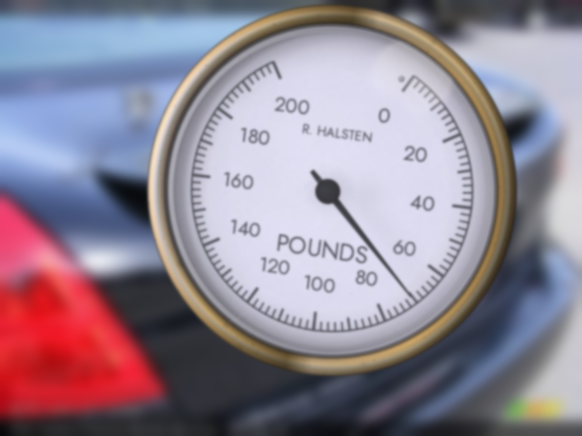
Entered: 70 lb
